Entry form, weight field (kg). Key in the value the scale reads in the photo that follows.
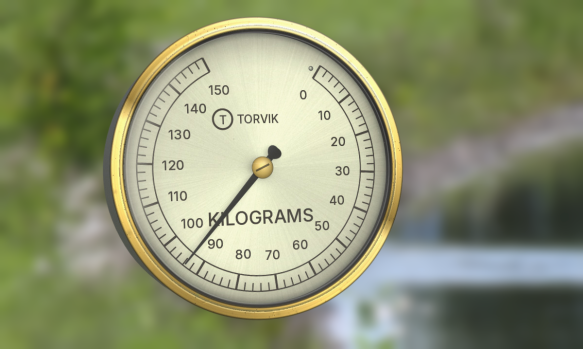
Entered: 94 kg
